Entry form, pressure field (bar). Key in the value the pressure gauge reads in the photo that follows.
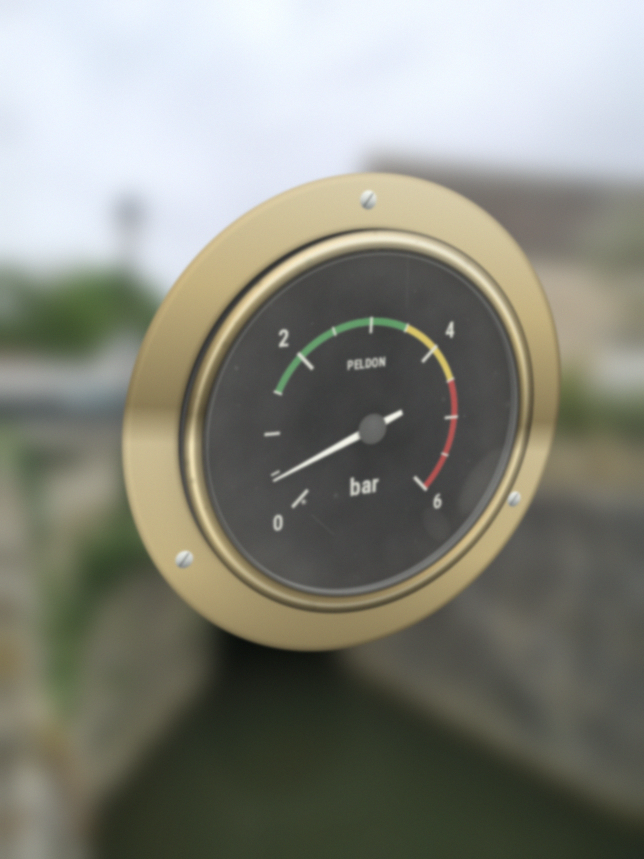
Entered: 0.5 bar
